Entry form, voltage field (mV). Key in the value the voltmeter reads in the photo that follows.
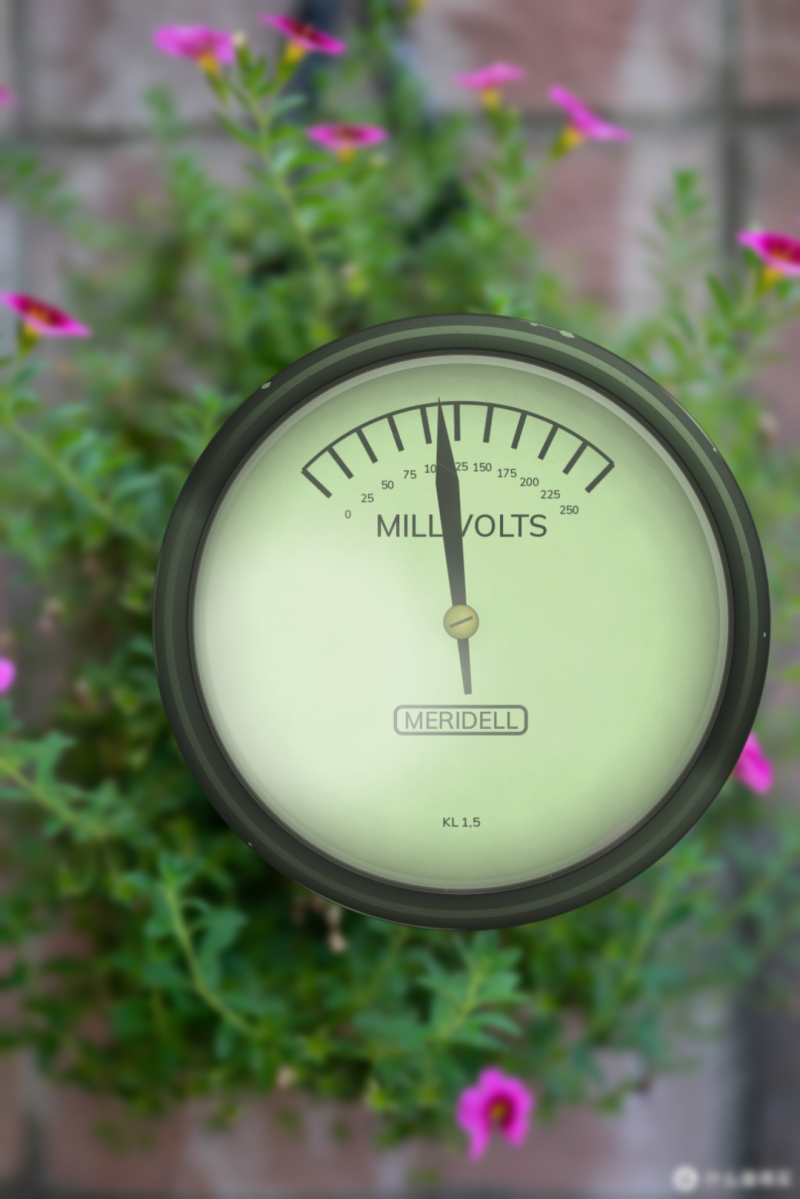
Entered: 112.5 mV
